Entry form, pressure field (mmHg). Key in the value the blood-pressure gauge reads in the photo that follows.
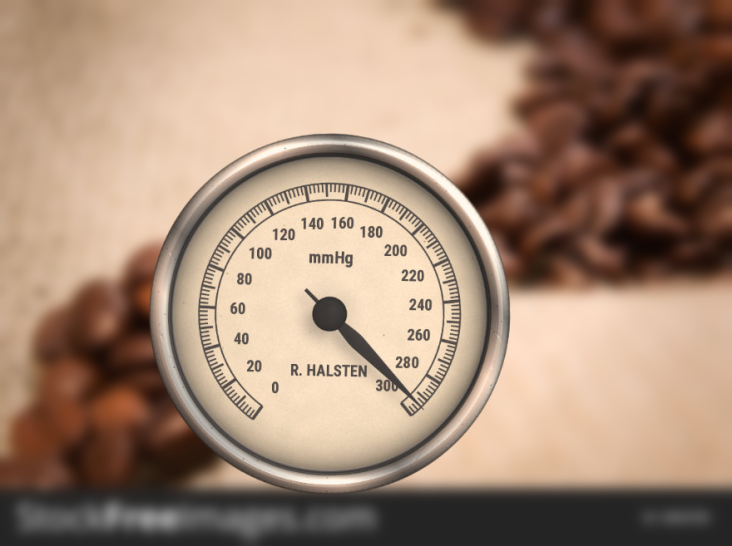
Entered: 294 mmHg
